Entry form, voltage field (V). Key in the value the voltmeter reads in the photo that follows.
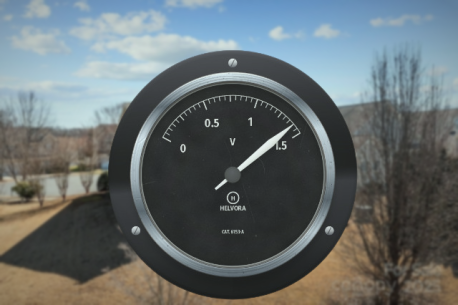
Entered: 1.4 V
